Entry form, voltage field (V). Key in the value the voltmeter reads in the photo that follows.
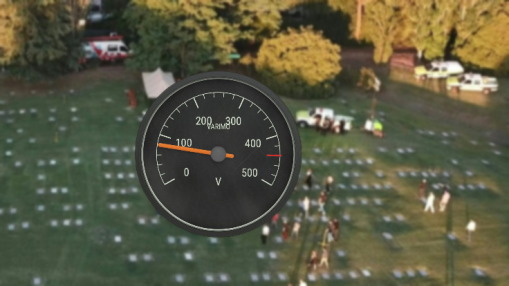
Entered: 80 V
